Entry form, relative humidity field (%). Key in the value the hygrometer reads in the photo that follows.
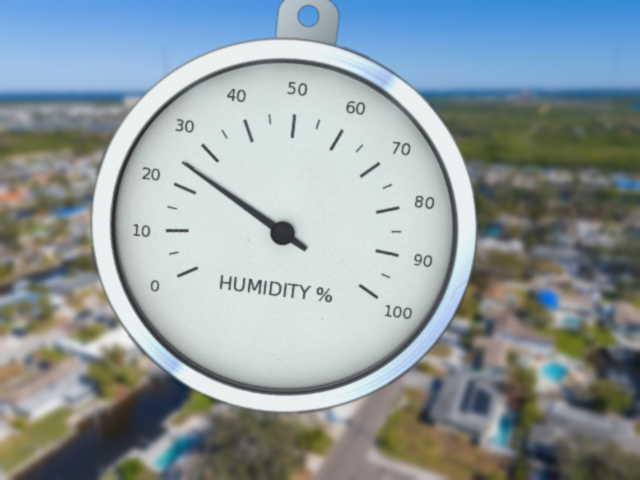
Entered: 25 %
